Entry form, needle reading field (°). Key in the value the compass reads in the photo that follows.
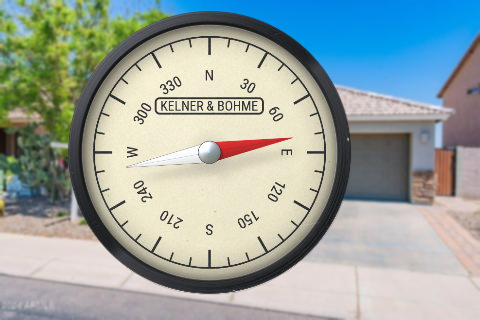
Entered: 80 °
